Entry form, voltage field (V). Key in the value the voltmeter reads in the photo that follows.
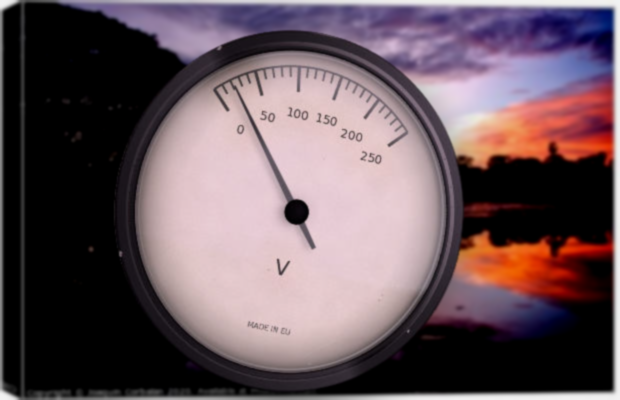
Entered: 20 V
